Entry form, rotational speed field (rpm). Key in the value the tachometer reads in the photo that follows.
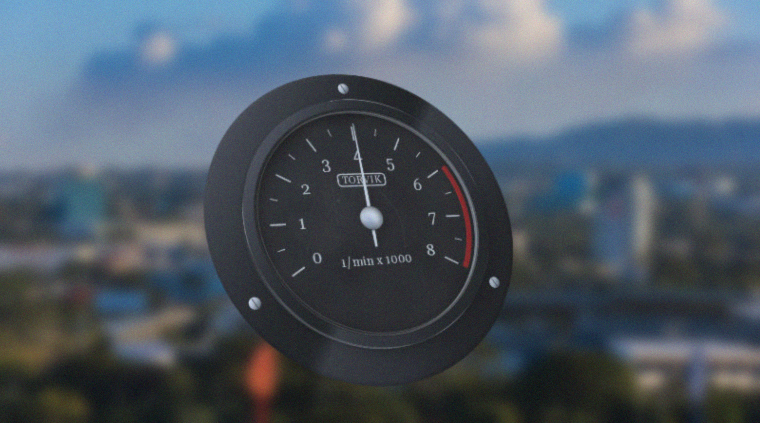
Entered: 4000 rpm
